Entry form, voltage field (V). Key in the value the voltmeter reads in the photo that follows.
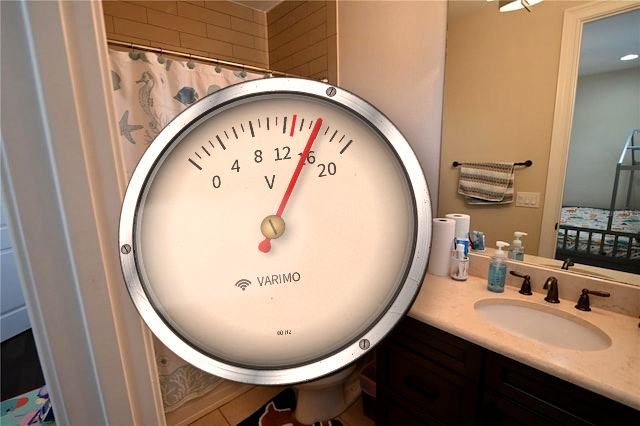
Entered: 16 V
